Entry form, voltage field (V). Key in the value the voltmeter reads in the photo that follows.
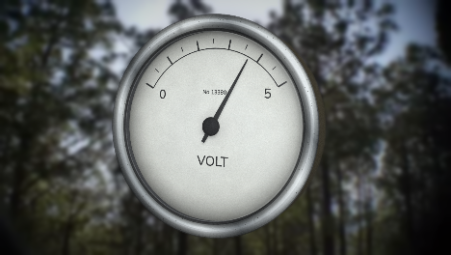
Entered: 3.75 V
